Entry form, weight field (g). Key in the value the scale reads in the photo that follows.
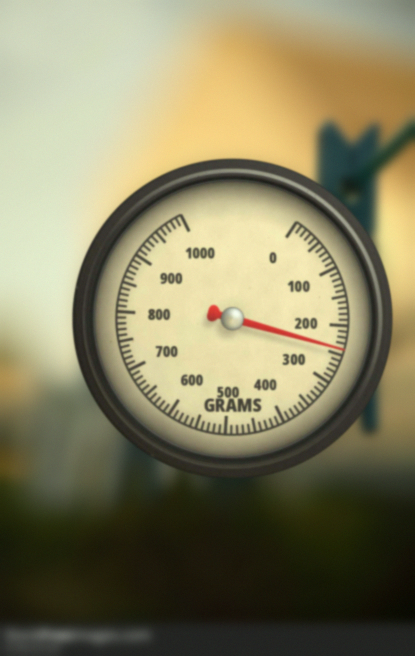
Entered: 240 g
